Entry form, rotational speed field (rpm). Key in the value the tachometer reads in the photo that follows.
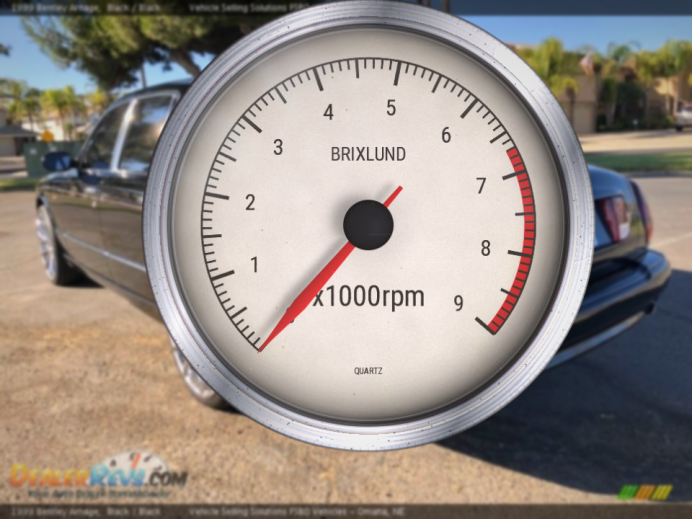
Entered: 0 rpm
